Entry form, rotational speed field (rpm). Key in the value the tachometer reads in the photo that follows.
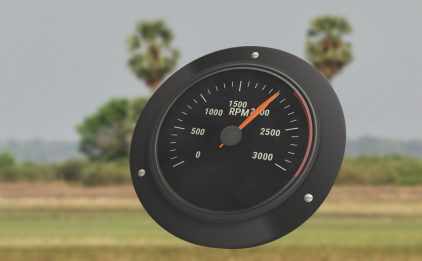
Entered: 2000 rpm
